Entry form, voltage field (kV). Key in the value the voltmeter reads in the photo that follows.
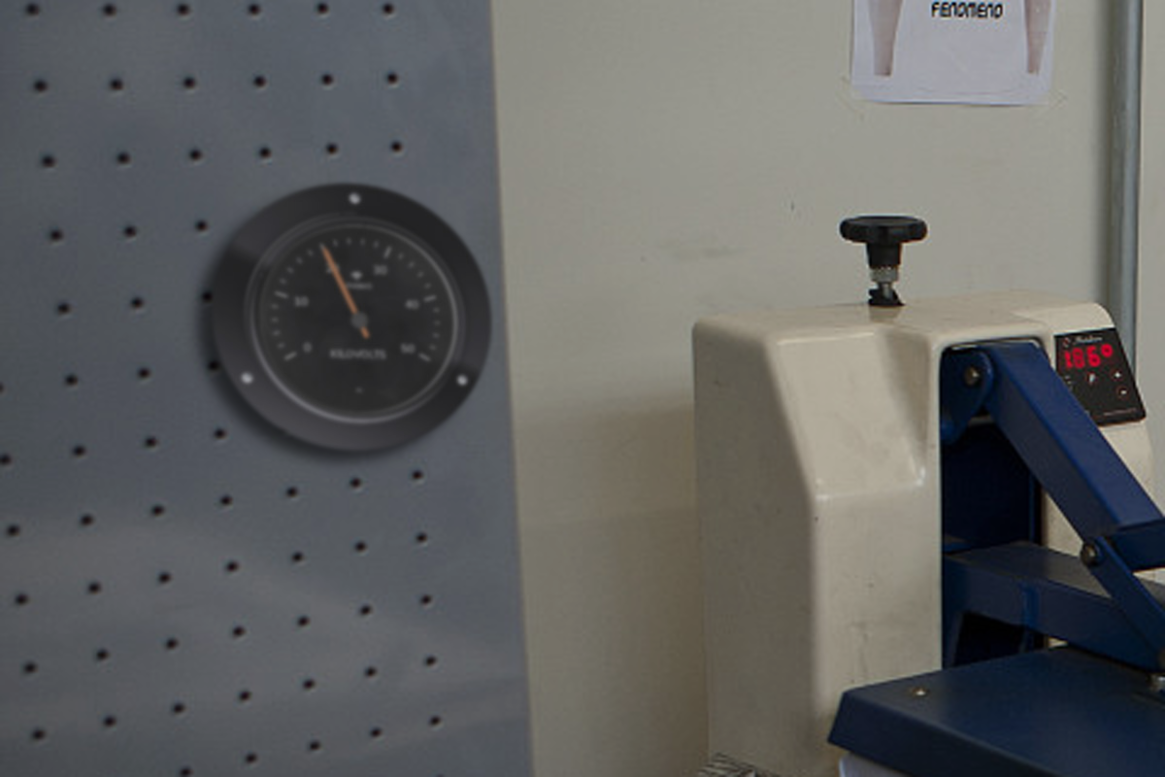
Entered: 20 kV
